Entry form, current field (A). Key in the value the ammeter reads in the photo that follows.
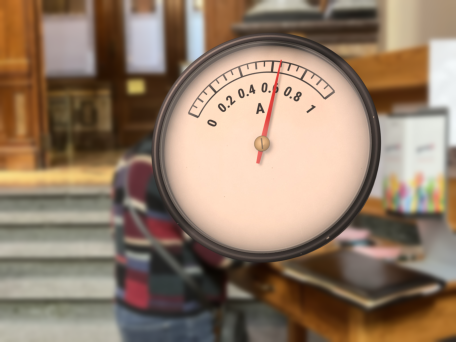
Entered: 0.65 A
